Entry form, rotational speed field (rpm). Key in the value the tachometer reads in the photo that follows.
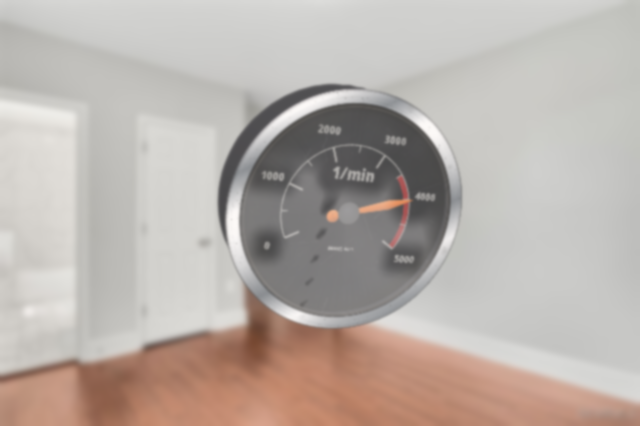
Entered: 4000 rpm
